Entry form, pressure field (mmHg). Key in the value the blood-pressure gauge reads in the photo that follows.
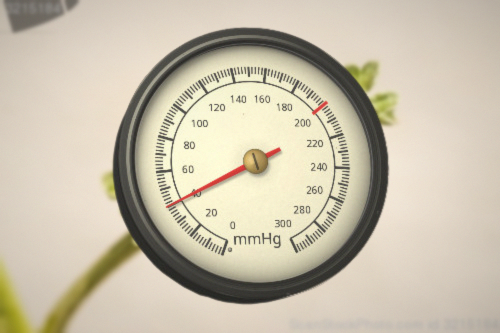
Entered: 40 mmHg
